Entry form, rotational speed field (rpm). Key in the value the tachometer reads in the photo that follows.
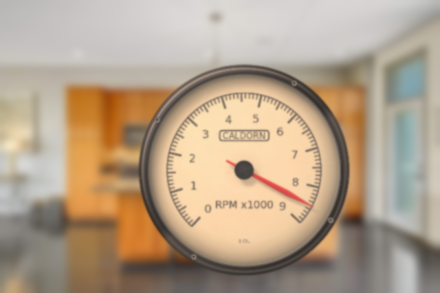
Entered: 8500 rpm
